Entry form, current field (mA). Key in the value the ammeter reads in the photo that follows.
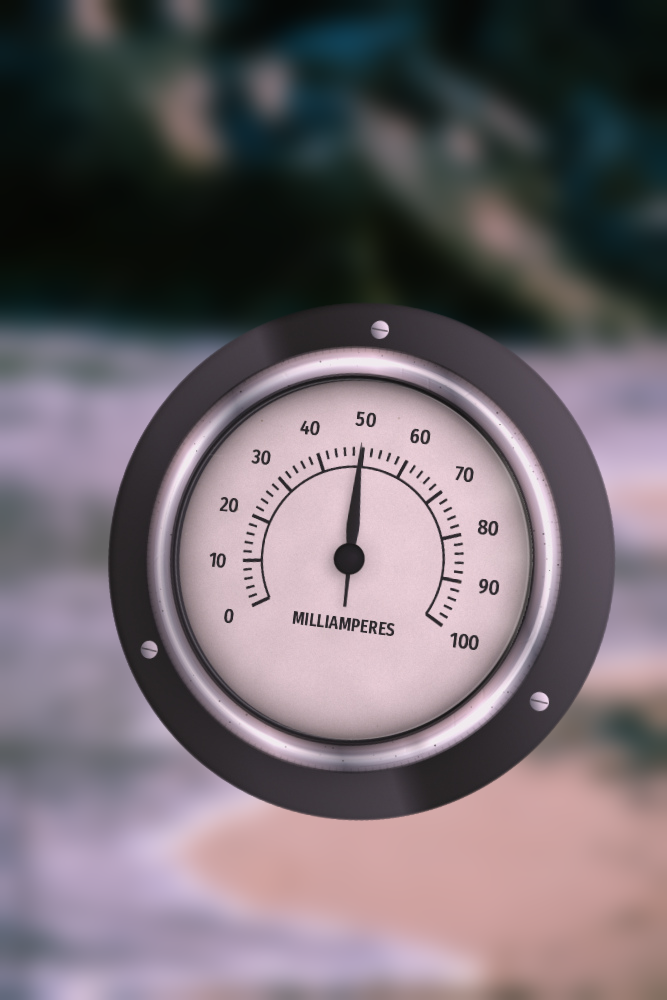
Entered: 50 mA
